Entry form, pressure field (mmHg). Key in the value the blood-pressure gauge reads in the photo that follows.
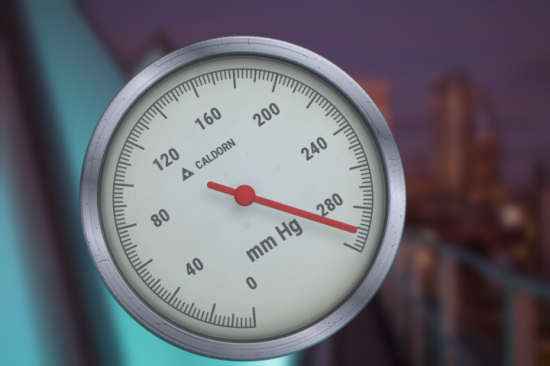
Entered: 292 mmHg
